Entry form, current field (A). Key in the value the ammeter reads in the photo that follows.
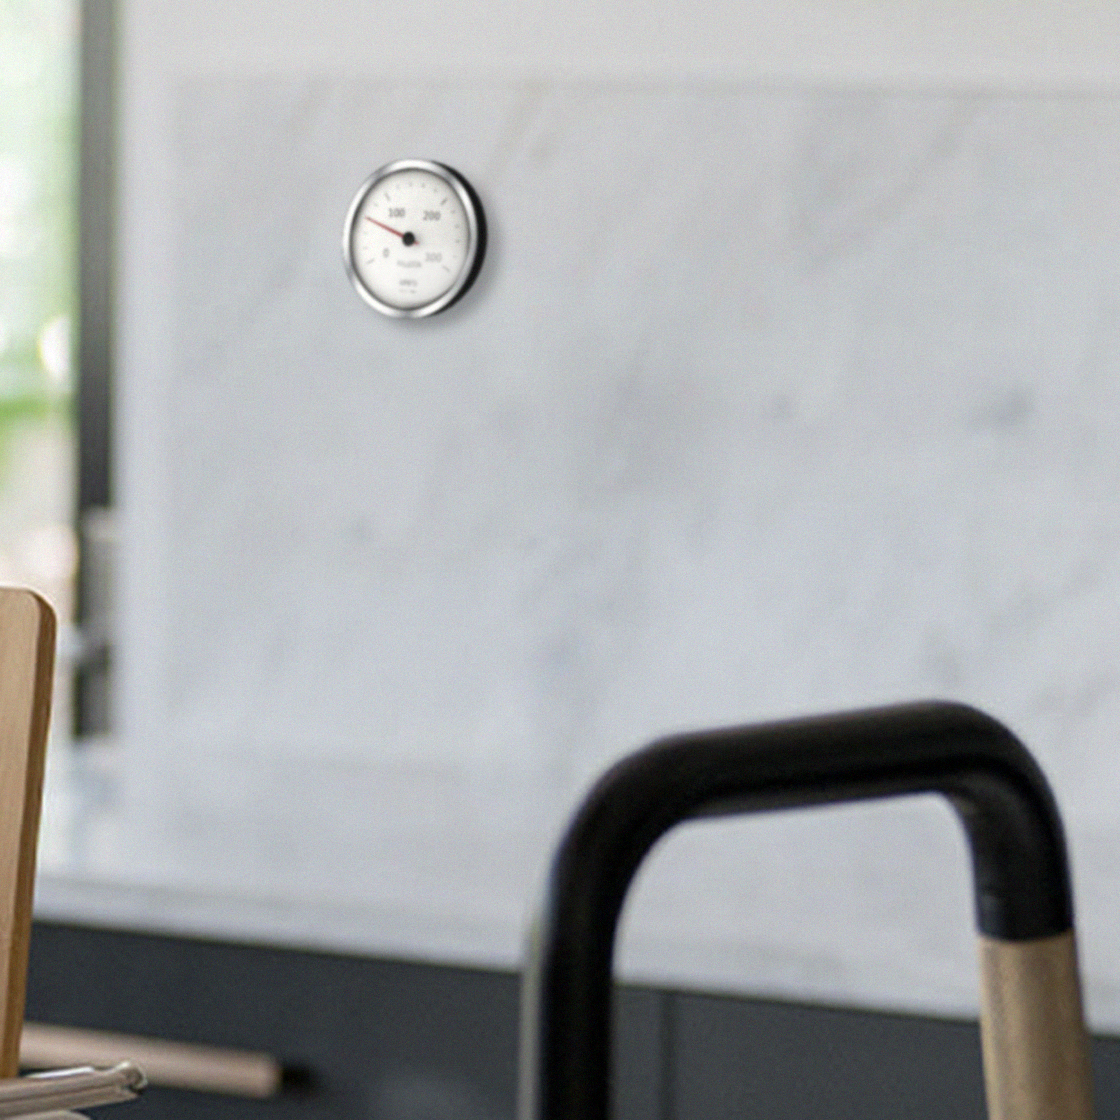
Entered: 60 A
